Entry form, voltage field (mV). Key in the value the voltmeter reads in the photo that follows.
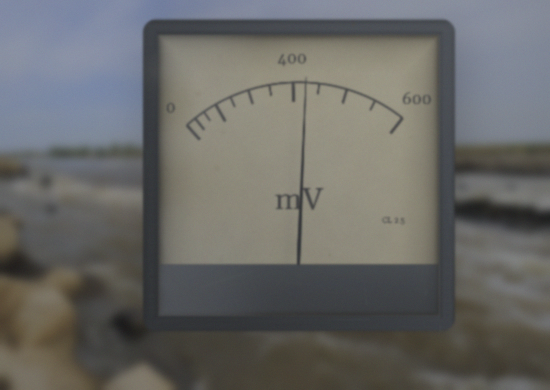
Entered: 425 mV
